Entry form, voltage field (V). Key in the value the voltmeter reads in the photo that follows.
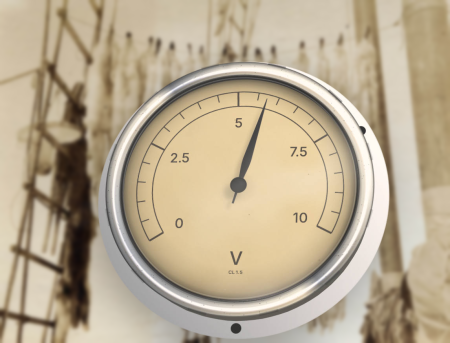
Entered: 5.75 V
